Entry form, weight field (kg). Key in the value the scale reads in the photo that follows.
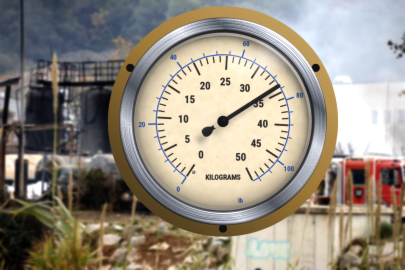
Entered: 34 kg
